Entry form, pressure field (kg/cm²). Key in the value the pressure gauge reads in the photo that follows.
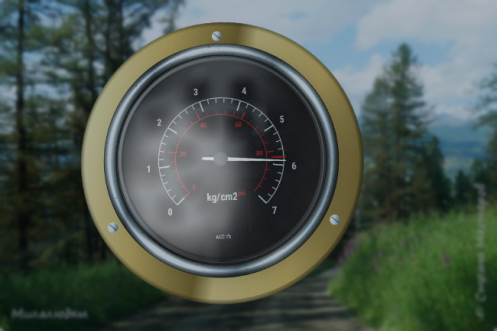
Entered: 5.9 kg/cm²
